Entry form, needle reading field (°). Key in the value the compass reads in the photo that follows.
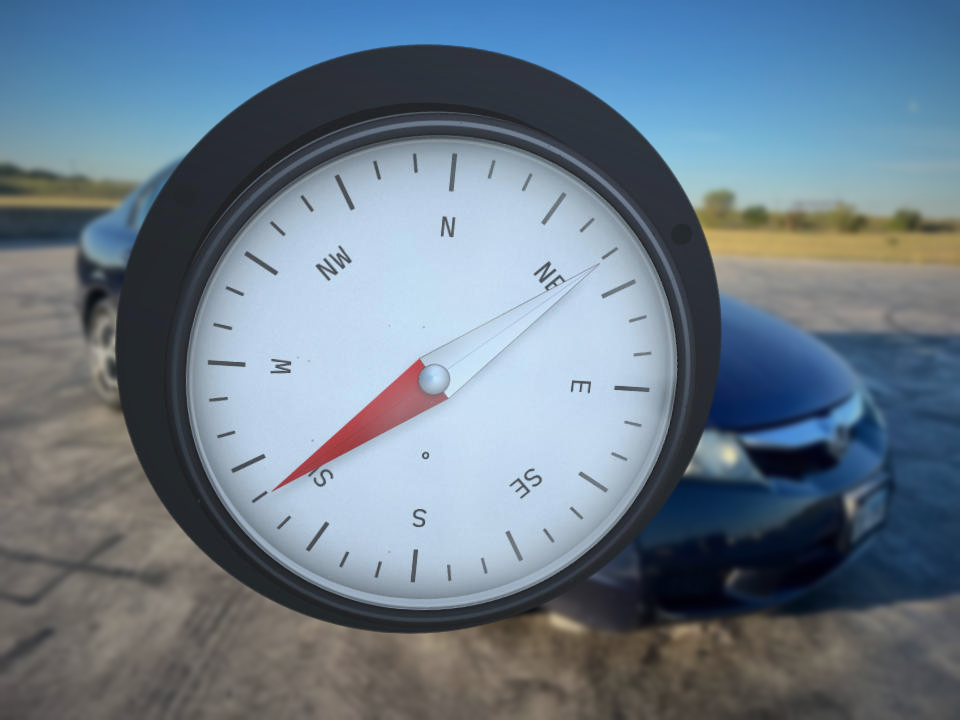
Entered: 230 °
